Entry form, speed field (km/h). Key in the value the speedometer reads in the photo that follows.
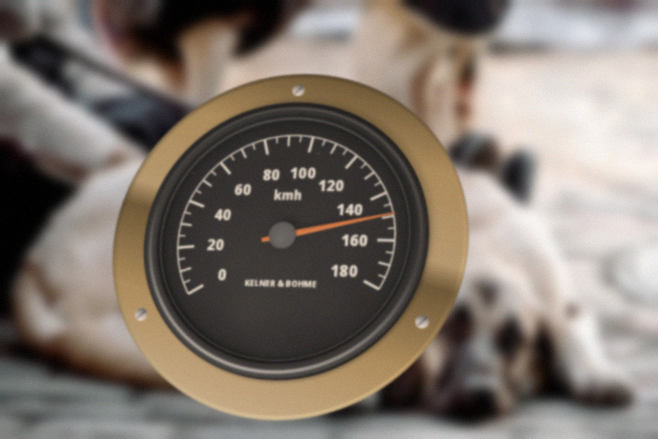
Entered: 150 km/h
